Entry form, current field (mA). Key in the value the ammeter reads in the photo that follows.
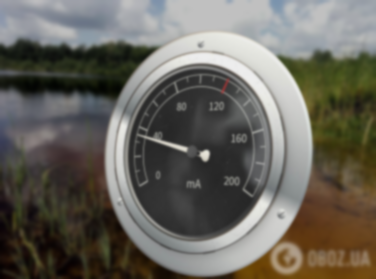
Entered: 35 mA
